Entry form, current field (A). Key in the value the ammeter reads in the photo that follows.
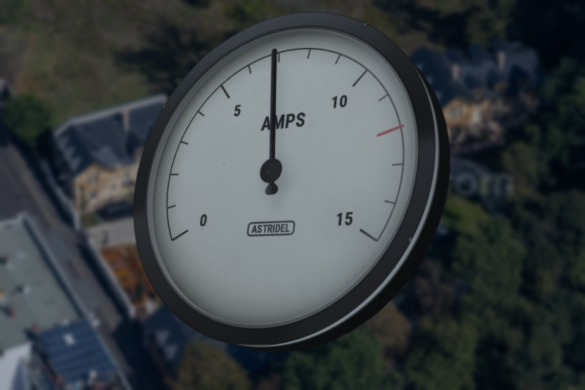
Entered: 7 A
